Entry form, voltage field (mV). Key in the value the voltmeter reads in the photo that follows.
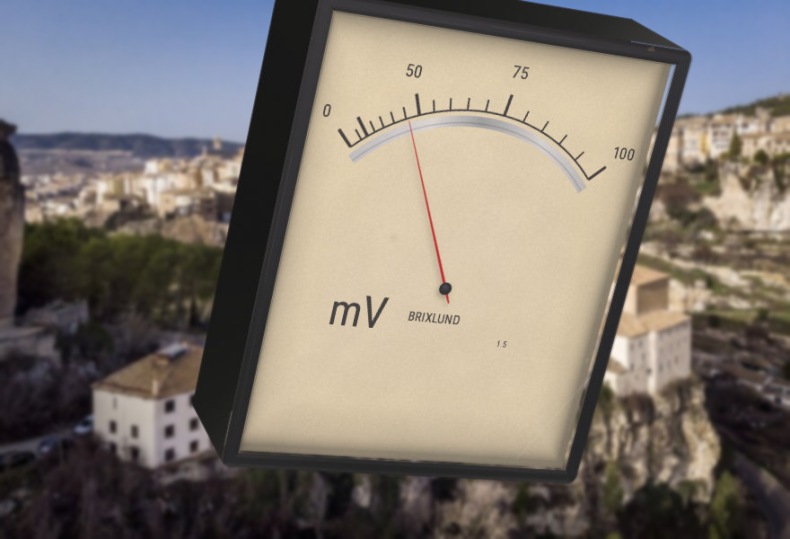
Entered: 45 mV
